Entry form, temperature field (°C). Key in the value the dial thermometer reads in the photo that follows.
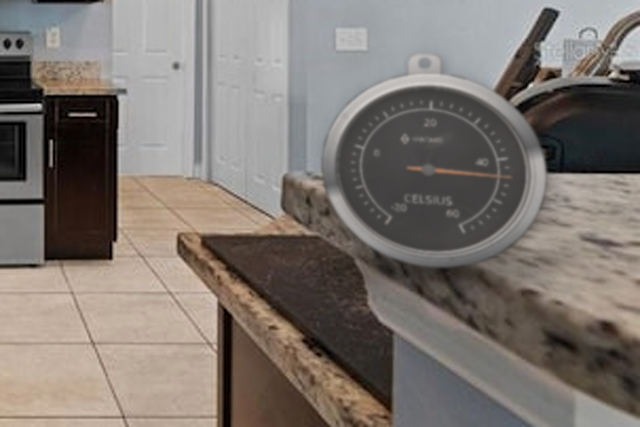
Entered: 44 °C
